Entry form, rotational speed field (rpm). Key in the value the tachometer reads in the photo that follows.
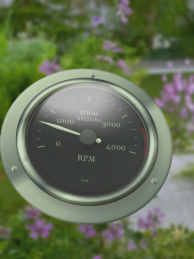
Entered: 600 rpm
